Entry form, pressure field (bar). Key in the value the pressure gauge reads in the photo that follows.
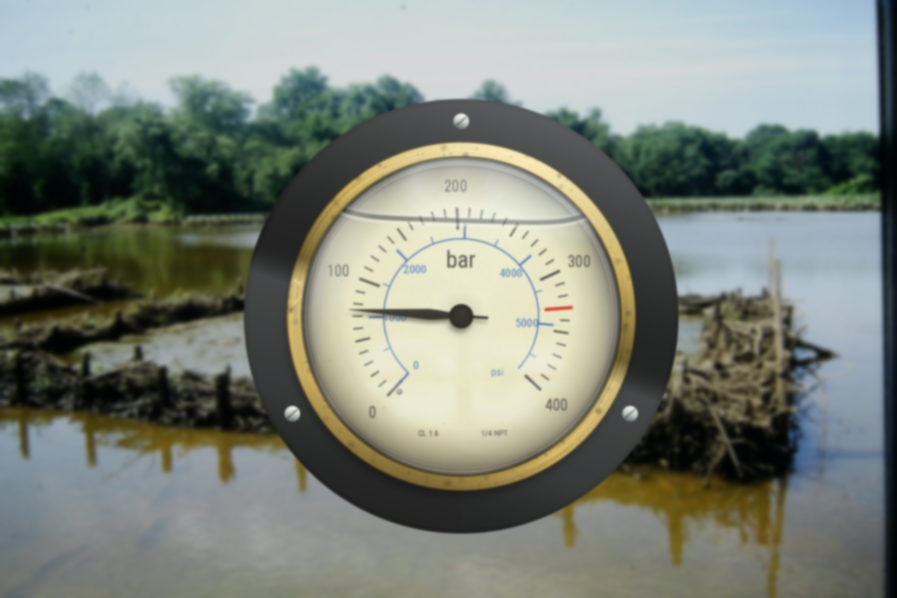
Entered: 75 bar
